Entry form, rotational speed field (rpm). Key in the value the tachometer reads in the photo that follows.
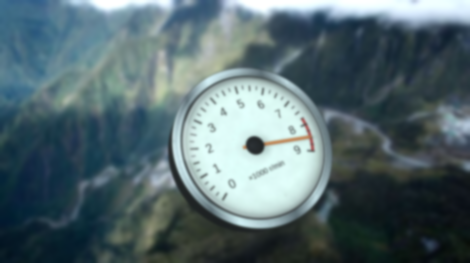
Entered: 8500 rpm
